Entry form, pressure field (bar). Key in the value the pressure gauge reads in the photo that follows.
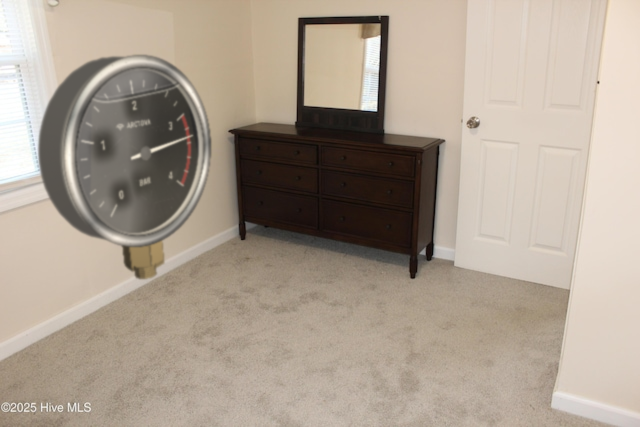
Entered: 3.3 bar
